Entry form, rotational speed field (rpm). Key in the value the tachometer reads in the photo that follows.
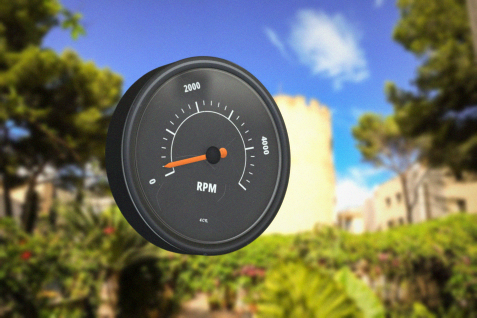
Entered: 200 rpm
